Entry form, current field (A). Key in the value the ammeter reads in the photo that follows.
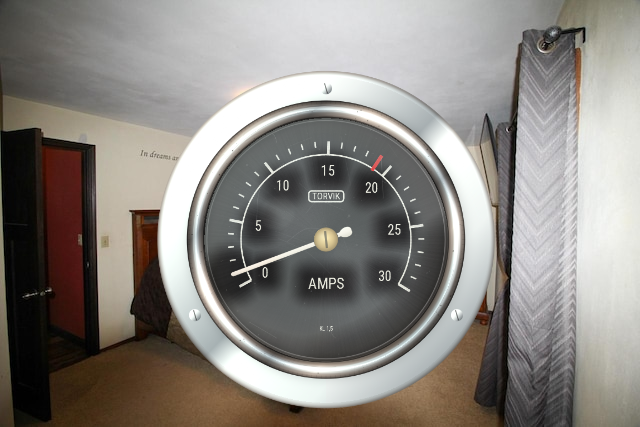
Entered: 1 A
